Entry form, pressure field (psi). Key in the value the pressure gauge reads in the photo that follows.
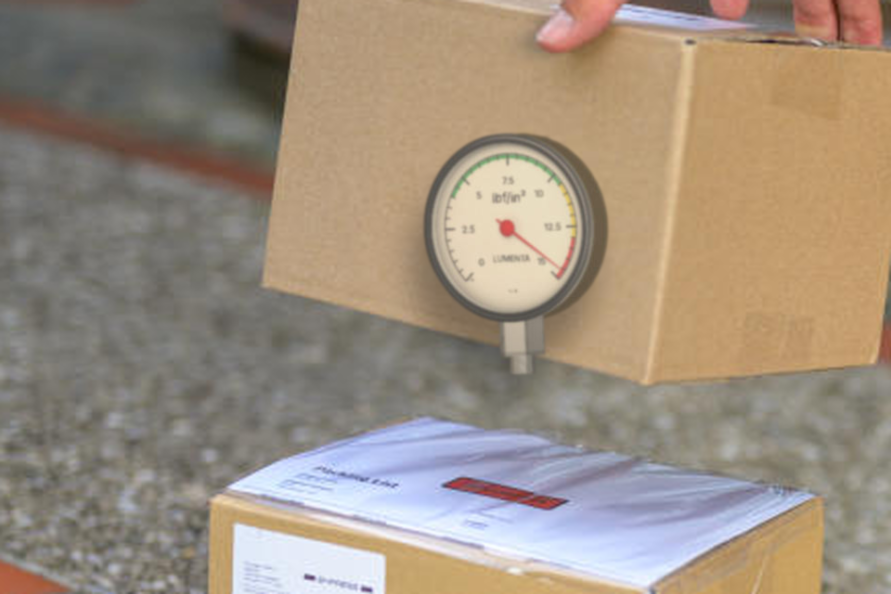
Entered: 14.5 psi
